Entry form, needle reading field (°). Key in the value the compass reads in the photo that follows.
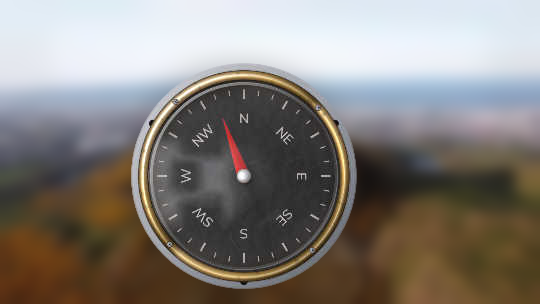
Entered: 340 °
